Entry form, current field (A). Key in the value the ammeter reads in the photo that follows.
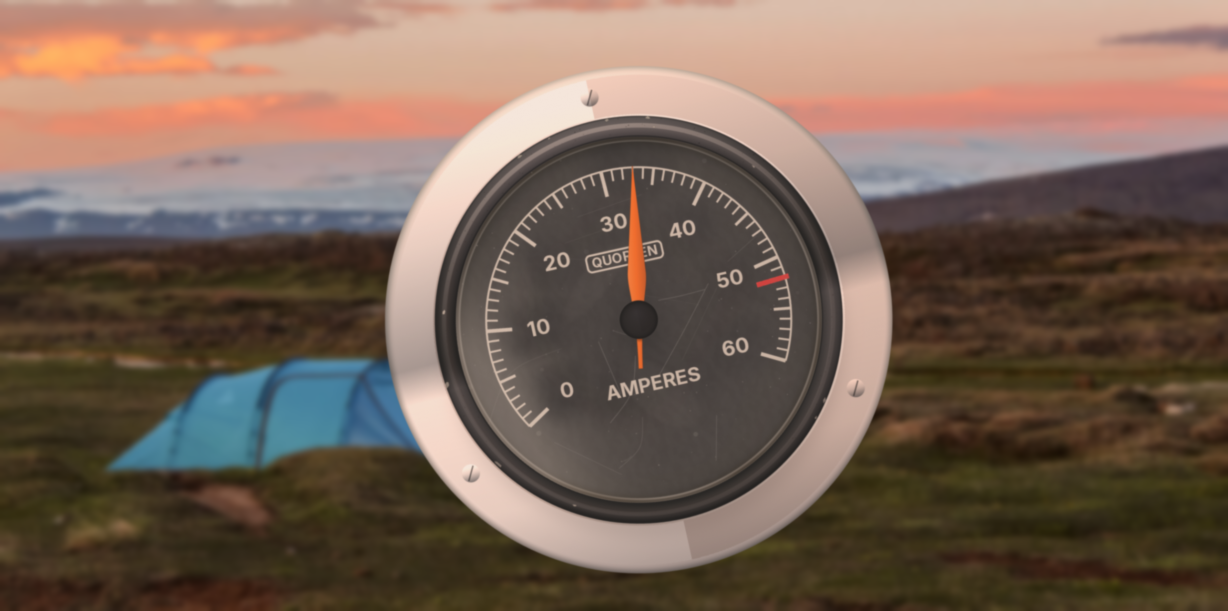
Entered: 33 A
